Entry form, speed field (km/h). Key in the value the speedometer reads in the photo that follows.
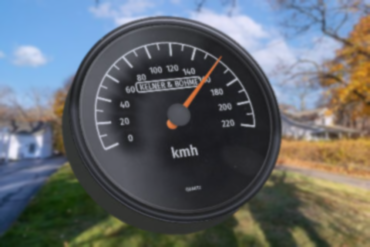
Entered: 160 km/h
